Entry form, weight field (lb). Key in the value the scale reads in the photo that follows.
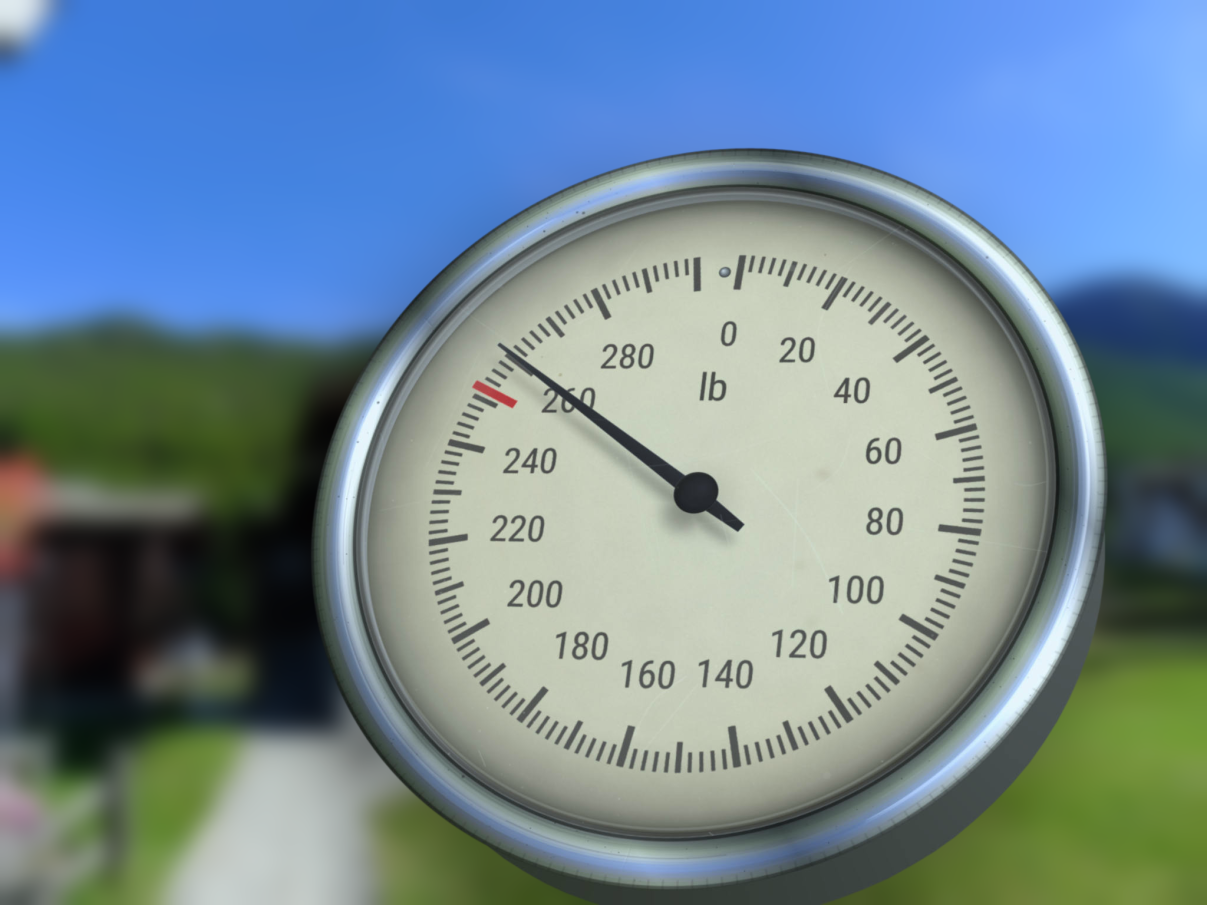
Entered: 260 lb
